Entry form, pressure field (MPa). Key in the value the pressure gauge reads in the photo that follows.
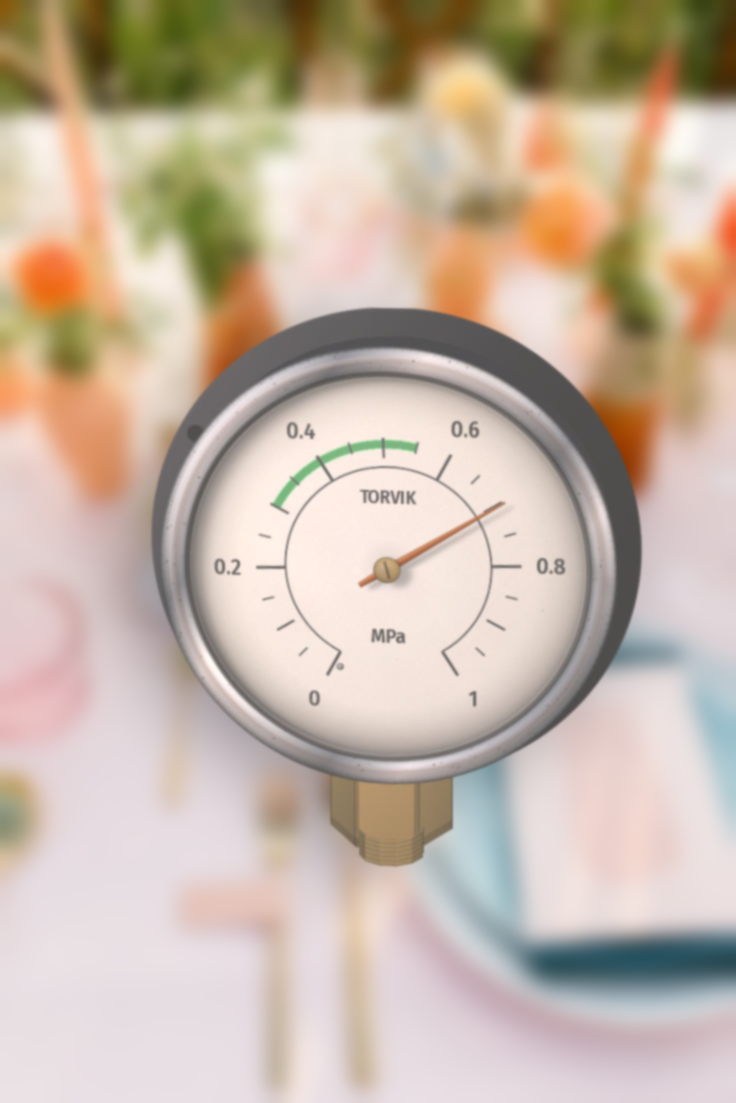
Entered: 0.7 MPa
